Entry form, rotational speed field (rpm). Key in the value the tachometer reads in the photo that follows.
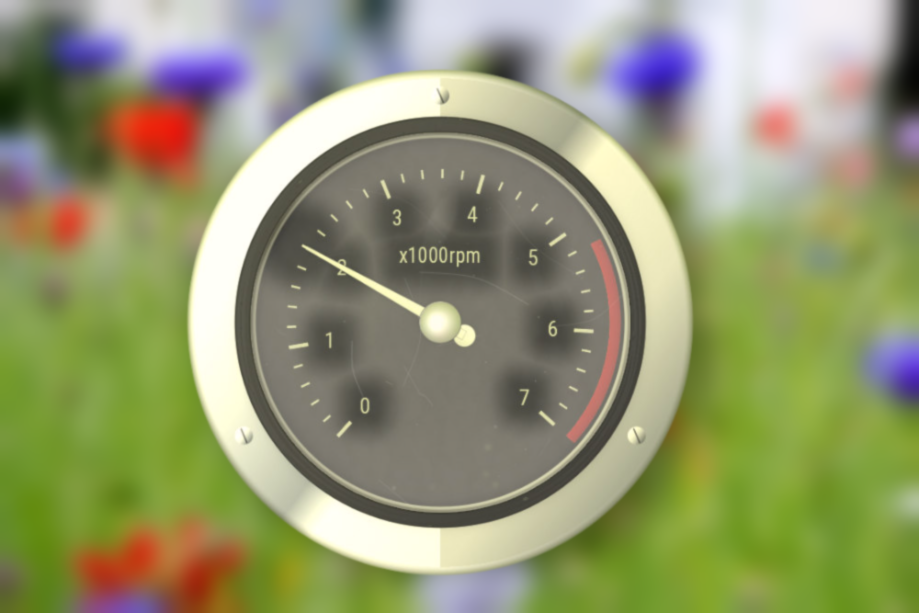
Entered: 2000 rpm
